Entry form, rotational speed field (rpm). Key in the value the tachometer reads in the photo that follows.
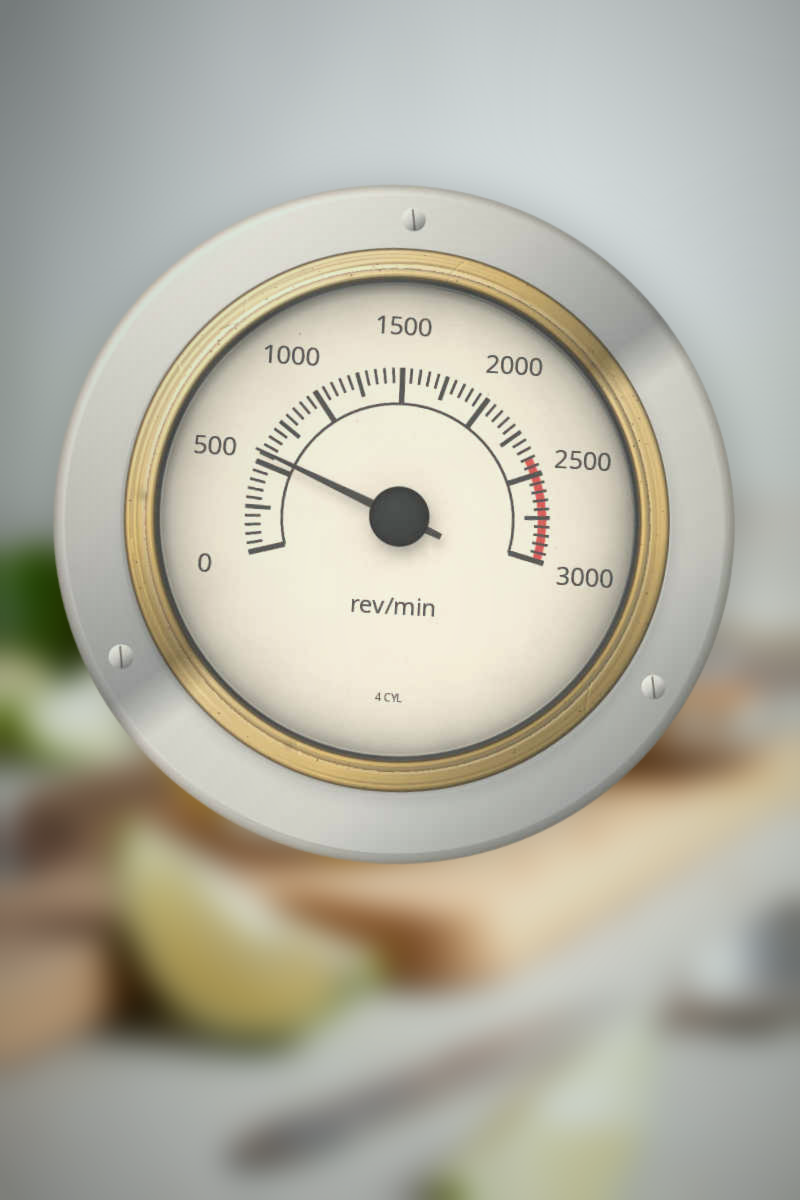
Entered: 550 rpm
